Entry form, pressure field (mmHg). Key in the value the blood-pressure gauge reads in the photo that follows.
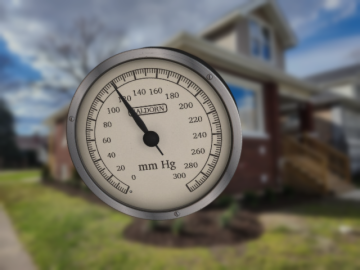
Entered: 120 mmHg
